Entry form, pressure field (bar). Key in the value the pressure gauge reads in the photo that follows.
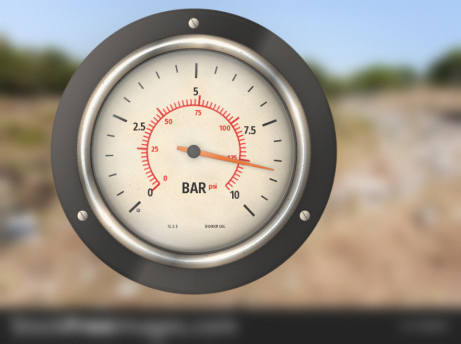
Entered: 8.75 bar
